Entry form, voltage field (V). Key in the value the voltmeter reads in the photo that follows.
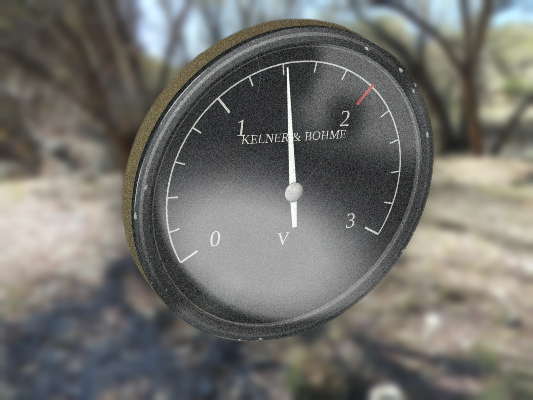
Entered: 1.4 V
